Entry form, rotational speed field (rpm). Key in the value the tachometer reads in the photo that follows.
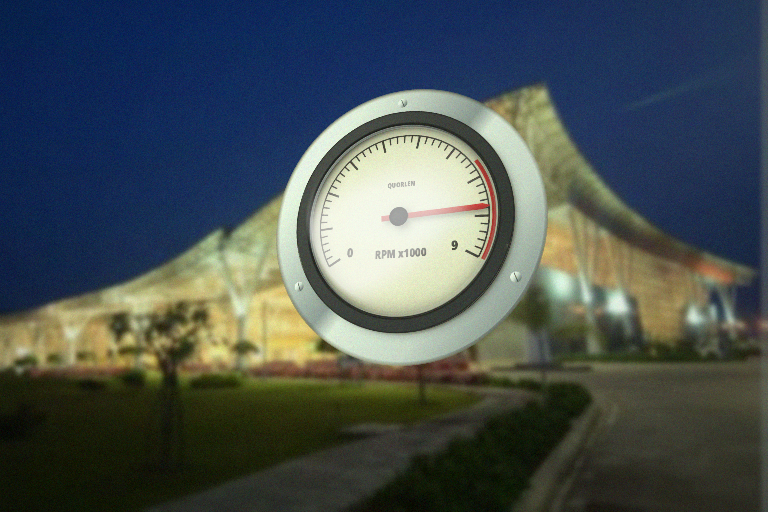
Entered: 7800 rpm
